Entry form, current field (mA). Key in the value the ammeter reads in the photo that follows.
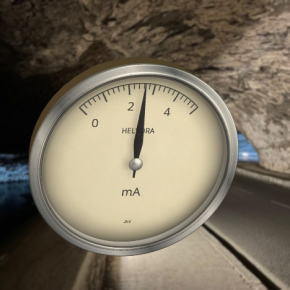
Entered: 2.6 mA
